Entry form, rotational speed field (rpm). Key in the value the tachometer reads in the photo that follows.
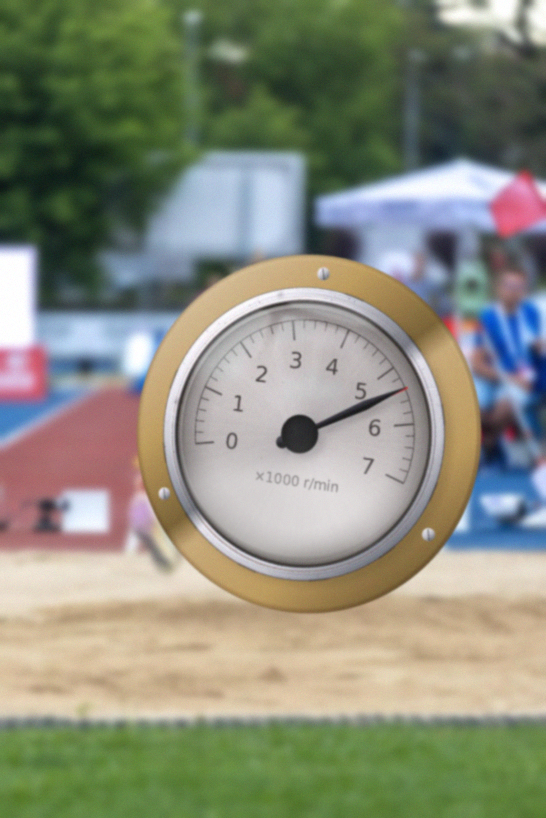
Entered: 5400 rpm
